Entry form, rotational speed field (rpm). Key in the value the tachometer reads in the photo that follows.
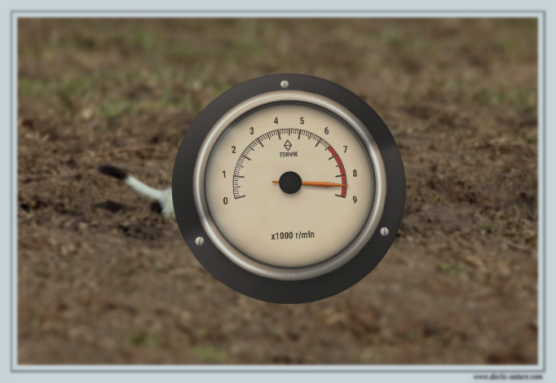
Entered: 8500 rpm
